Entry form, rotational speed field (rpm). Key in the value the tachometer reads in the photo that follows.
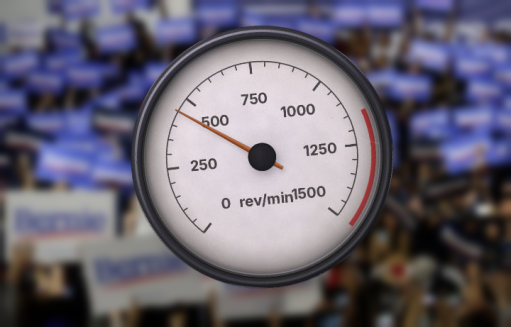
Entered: 450 rpm
